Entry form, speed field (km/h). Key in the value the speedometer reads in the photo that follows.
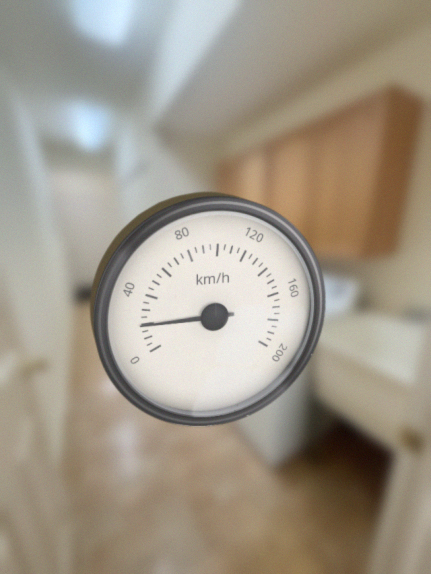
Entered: 20 km/h
